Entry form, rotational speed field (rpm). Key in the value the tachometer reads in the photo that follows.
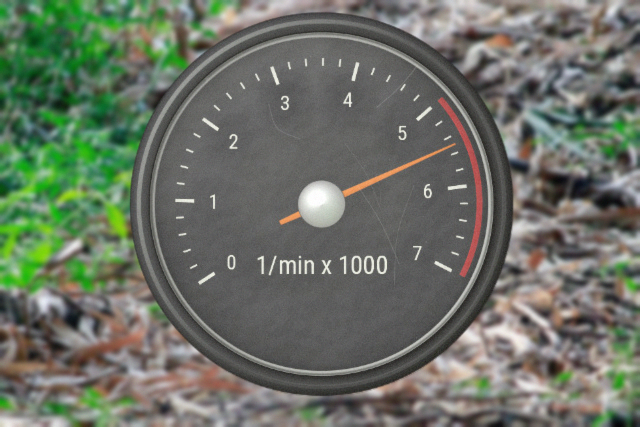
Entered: 5500 rpm
